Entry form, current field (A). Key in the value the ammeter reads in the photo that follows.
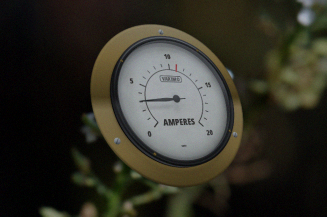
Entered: 3 A
